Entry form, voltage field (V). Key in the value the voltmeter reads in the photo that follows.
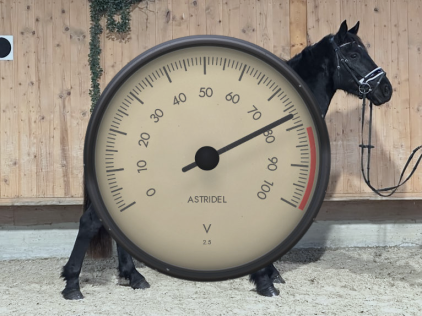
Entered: 77 V
